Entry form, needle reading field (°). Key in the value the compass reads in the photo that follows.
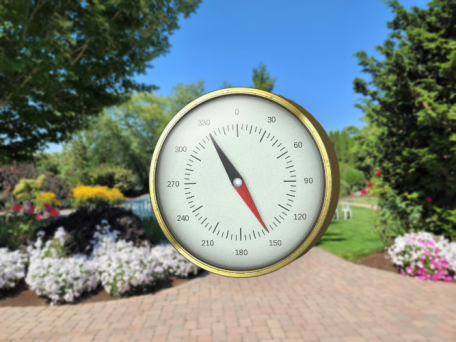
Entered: 150 °
